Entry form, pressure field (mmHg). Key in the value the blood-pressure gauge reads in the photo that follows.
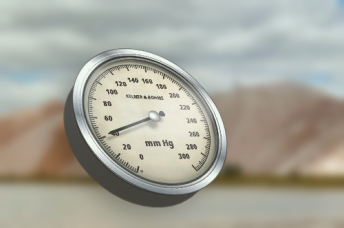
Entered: 40 mmHg
